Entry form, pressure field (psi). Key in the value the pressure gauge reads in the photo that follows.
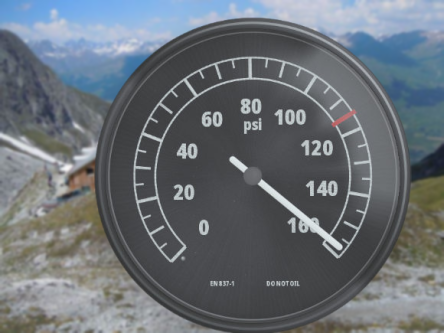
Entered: 157.5 psi
